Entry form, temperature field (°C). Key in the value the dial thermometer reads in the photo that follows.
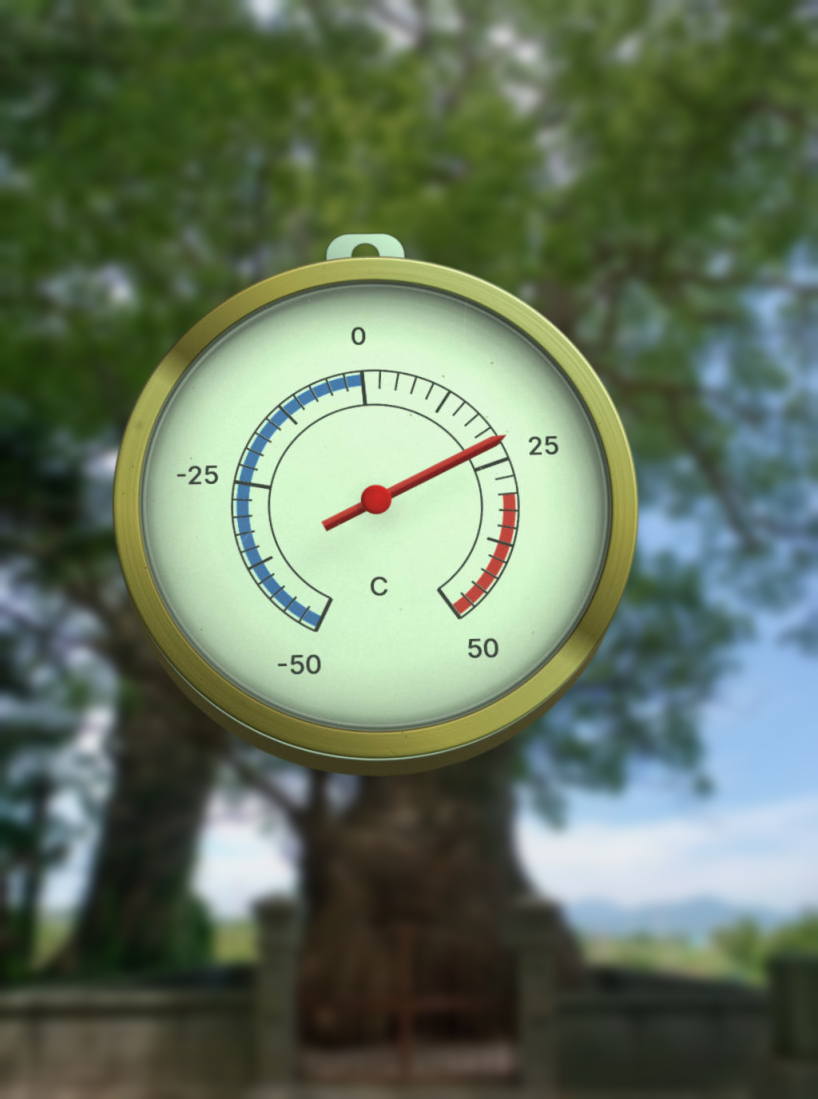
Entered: 22.5 °C
